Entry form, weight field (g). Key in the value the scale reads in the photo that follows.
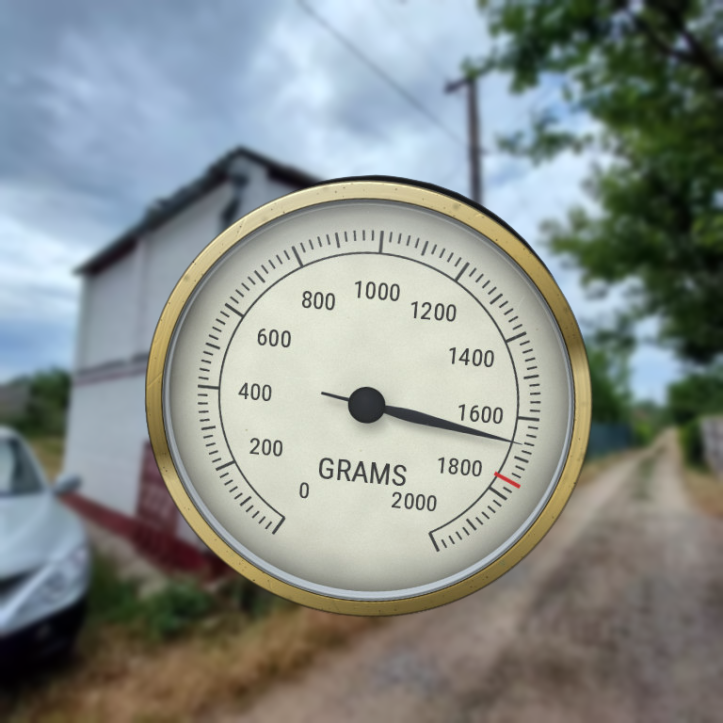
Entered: 1660 g
